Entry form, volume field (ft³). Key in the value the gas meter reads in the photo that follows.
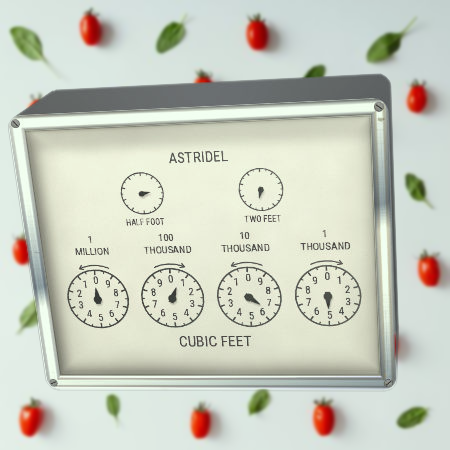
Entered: 6500 ft³
